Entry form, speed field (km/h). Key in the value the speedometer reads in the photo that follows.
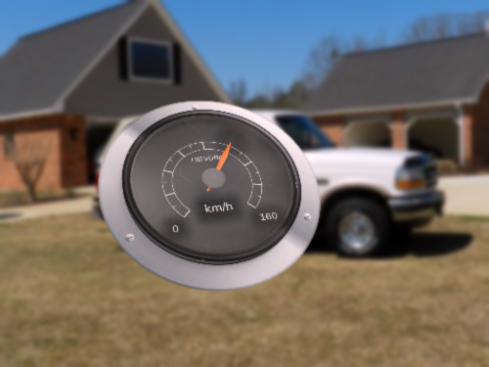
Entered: 100 km/h
